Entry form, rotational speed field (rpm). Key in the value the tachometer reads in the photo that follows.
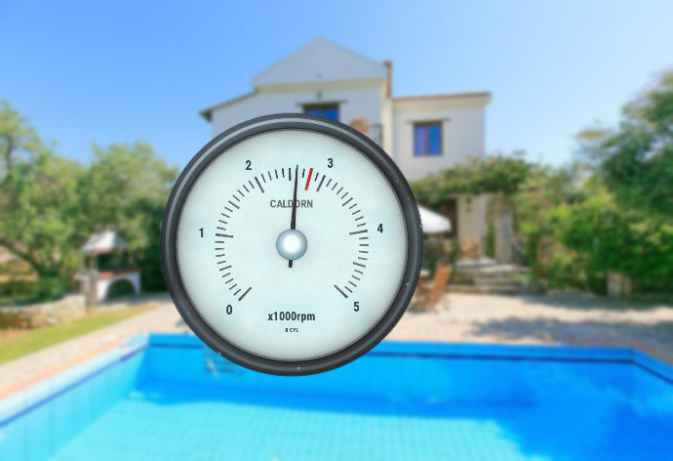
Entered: 2600 rpm
